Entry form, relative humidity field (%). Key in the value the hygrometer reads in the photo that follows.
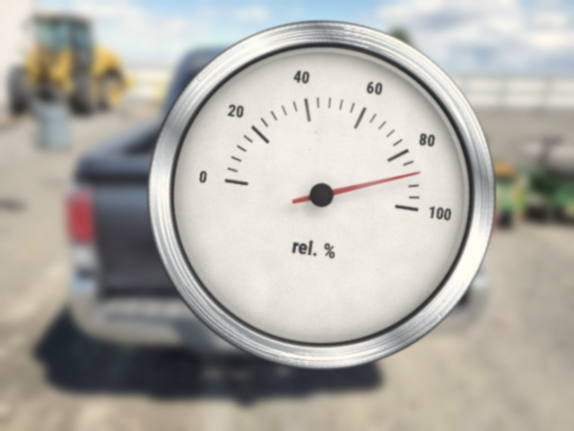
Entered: 88 %
